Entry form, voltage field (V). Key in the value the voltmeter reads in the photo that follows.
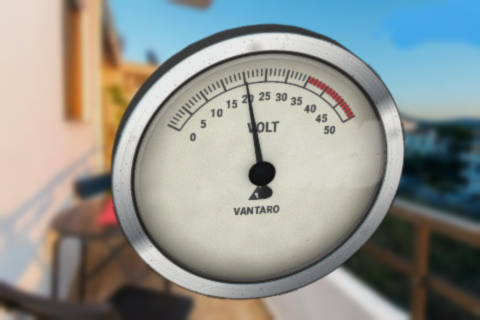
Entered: 20 V
